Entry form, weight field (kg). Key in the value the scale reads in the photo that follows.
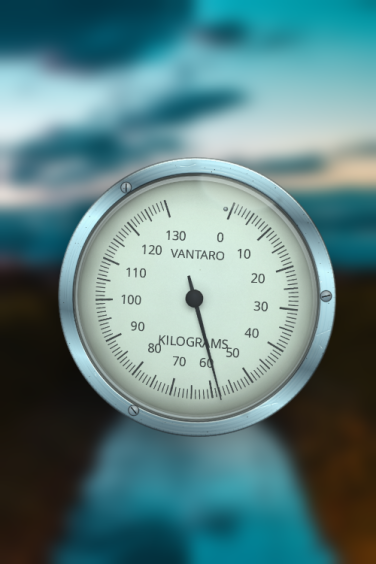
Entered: 58 kg
